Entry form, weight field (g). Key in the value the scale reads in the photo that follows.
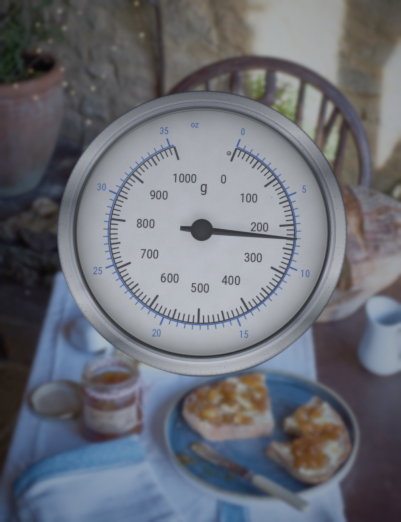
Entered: 230 g
